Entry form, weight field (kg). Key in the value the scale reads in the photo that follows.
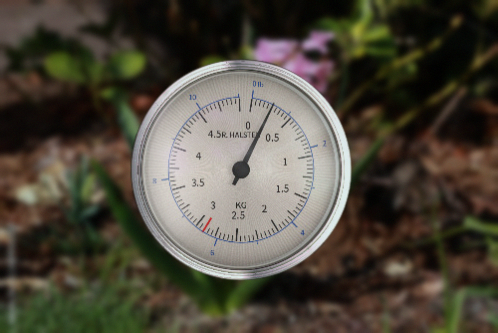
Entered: 0.25 kg
